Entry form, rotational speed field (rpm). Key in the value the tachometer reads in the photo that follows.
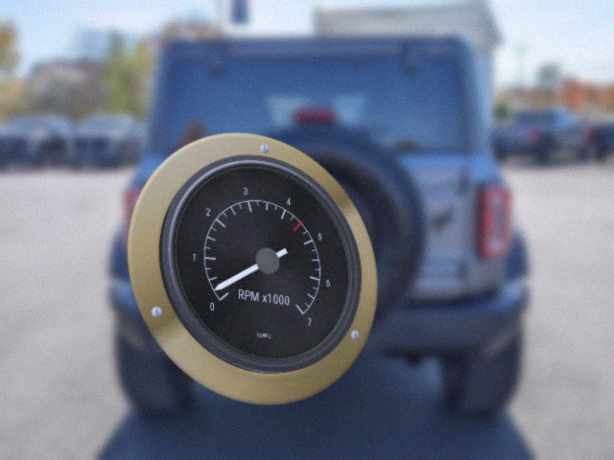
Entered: 250 rpm
